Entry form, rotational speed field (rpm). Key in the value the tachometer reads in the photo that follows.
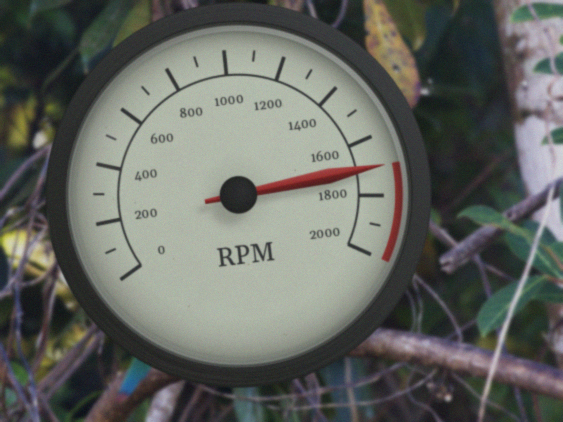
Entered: 1700 rpm
